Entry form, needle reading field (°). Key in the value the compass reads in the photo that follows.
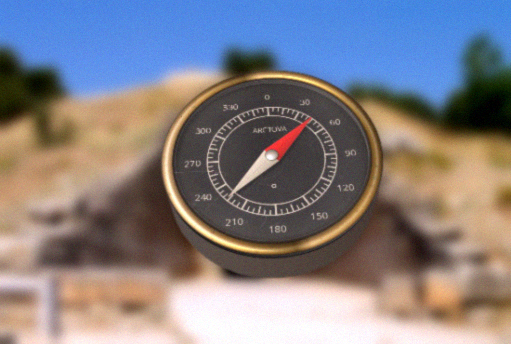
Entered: 45 °
